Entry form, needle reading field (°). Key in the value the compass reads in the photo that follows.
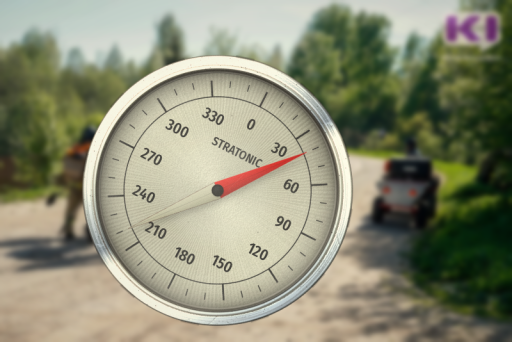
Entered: 40 °
